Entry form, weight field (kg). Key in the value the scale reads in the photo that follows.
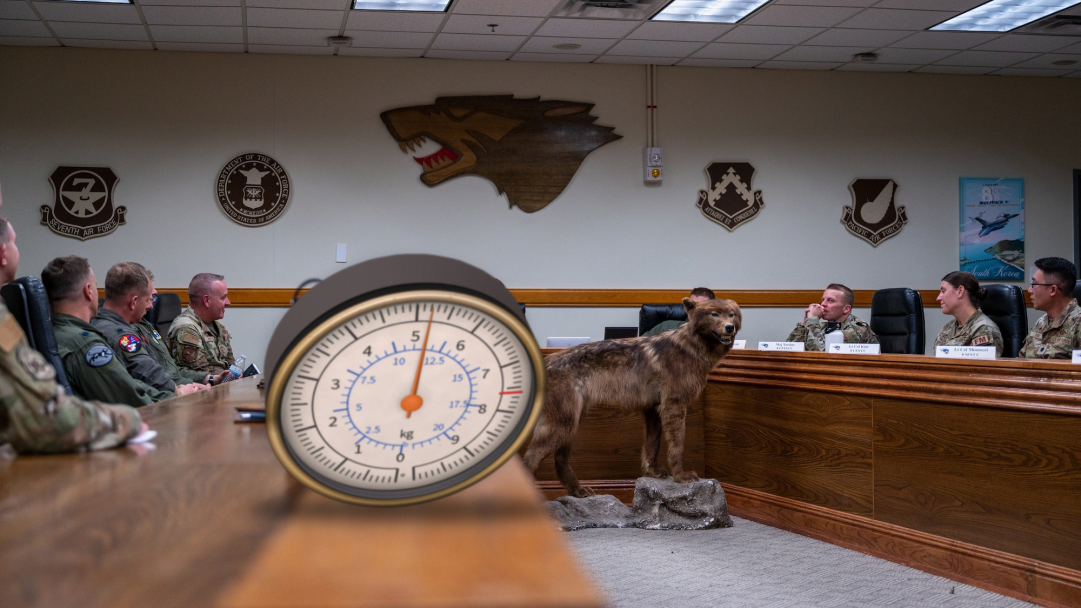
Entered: 5.2 kg
